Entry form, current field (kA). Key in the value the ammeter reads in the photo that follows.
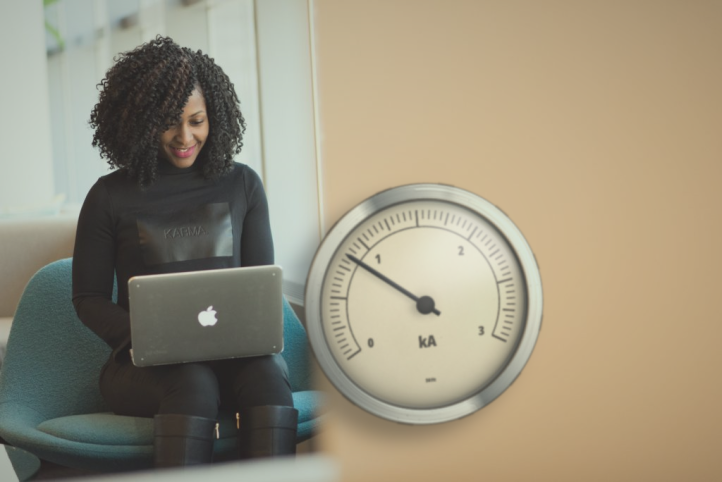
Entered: 0.85 kA
